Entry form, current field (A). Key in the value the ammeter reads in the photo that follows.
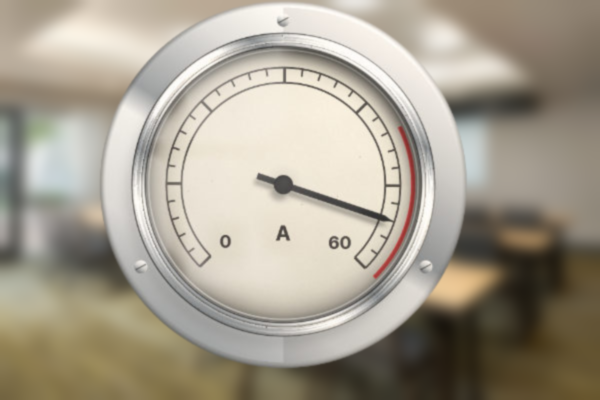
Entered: 54 A
